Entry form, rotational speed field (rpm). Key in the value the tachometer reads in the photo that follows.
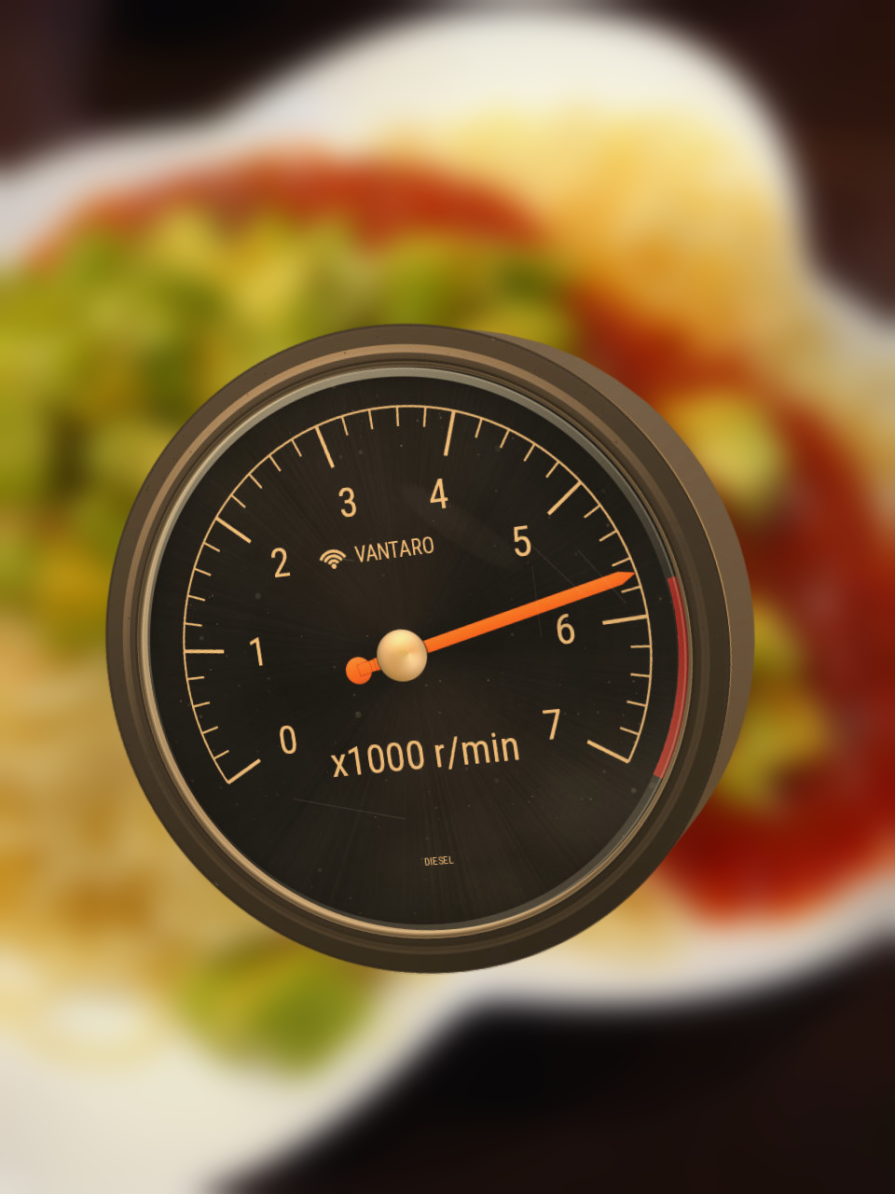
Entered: 5700 rpm
